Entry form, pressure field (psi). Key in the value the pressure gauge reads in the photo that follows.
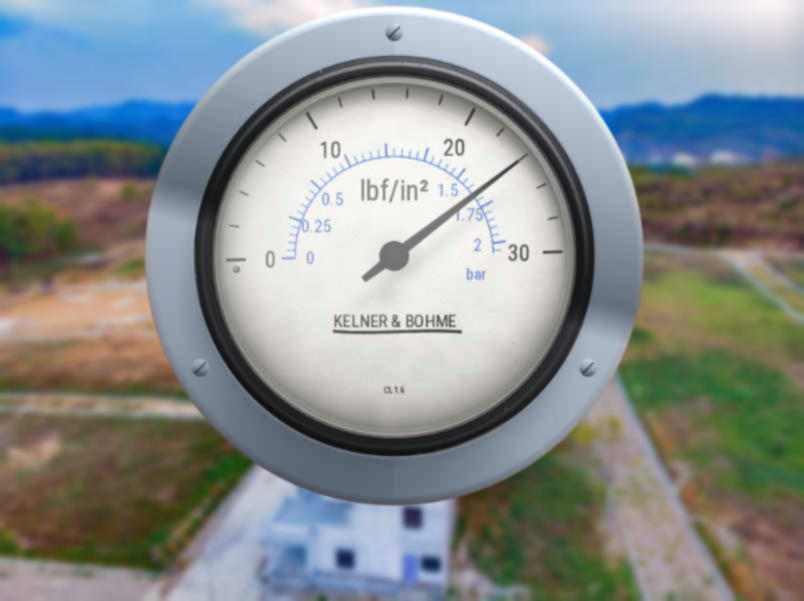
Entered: 24 psi
